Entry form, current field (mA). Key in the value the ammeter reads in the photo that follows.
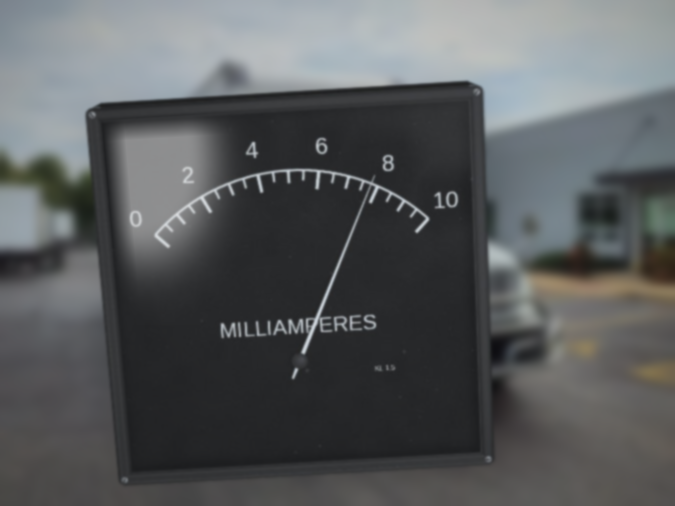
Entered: 7.75 mA
